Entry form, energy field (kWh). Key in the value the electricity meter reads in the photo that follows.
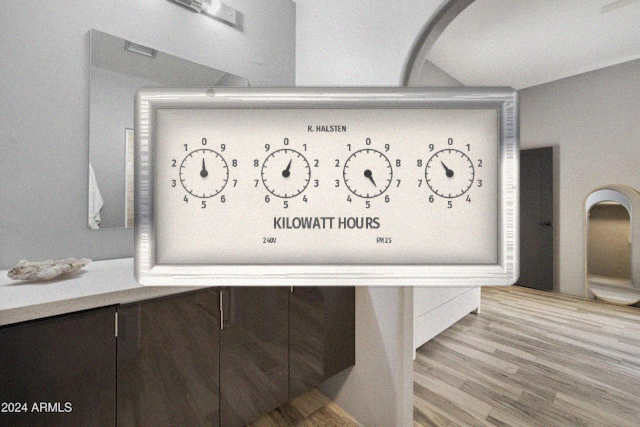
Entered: 59 kWh
